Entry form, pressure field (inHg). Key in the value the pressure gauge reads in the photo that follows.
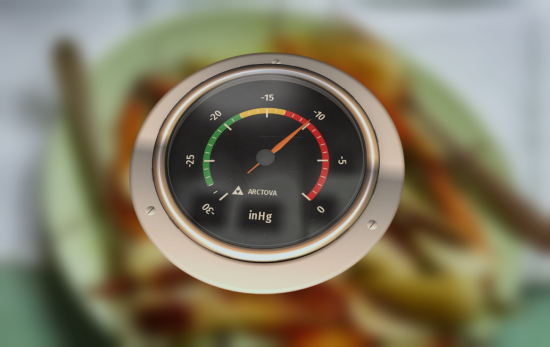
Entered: -10 inHg
